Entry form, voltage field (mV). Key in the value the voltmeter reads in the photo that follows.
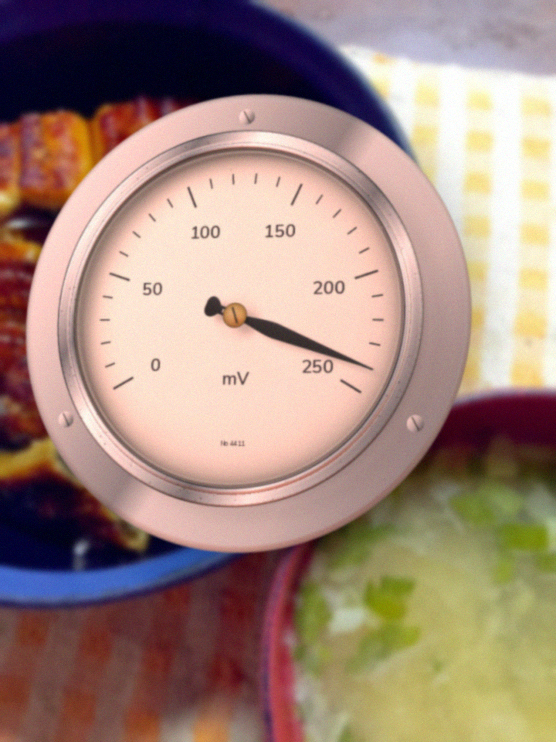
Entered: 240 mV
